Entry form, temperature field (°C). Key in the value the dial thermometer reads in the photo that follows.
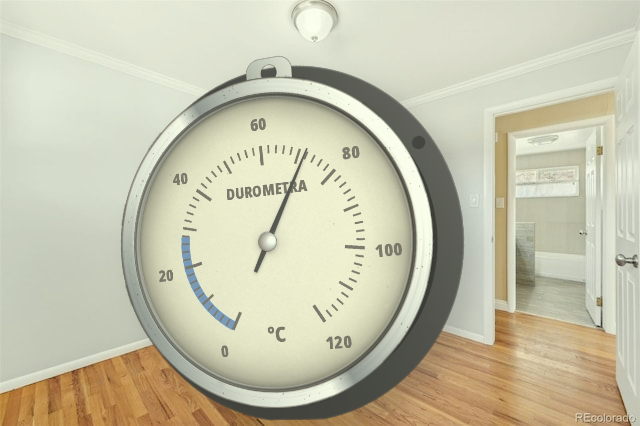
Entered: 72 °C
